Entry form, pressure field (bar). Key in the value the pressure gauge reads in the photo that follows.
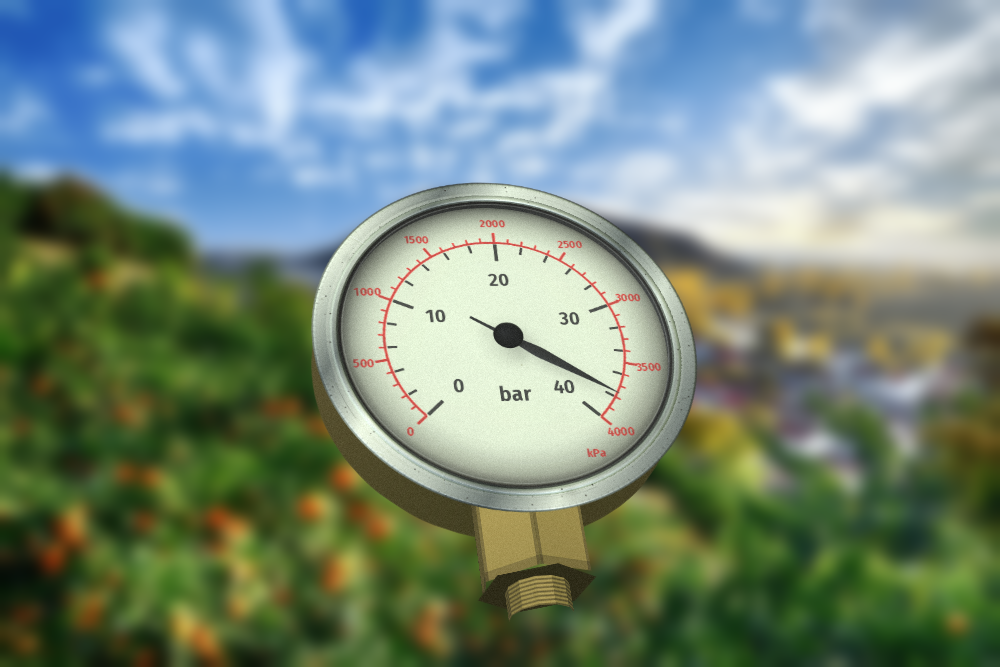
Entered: 38 bar
